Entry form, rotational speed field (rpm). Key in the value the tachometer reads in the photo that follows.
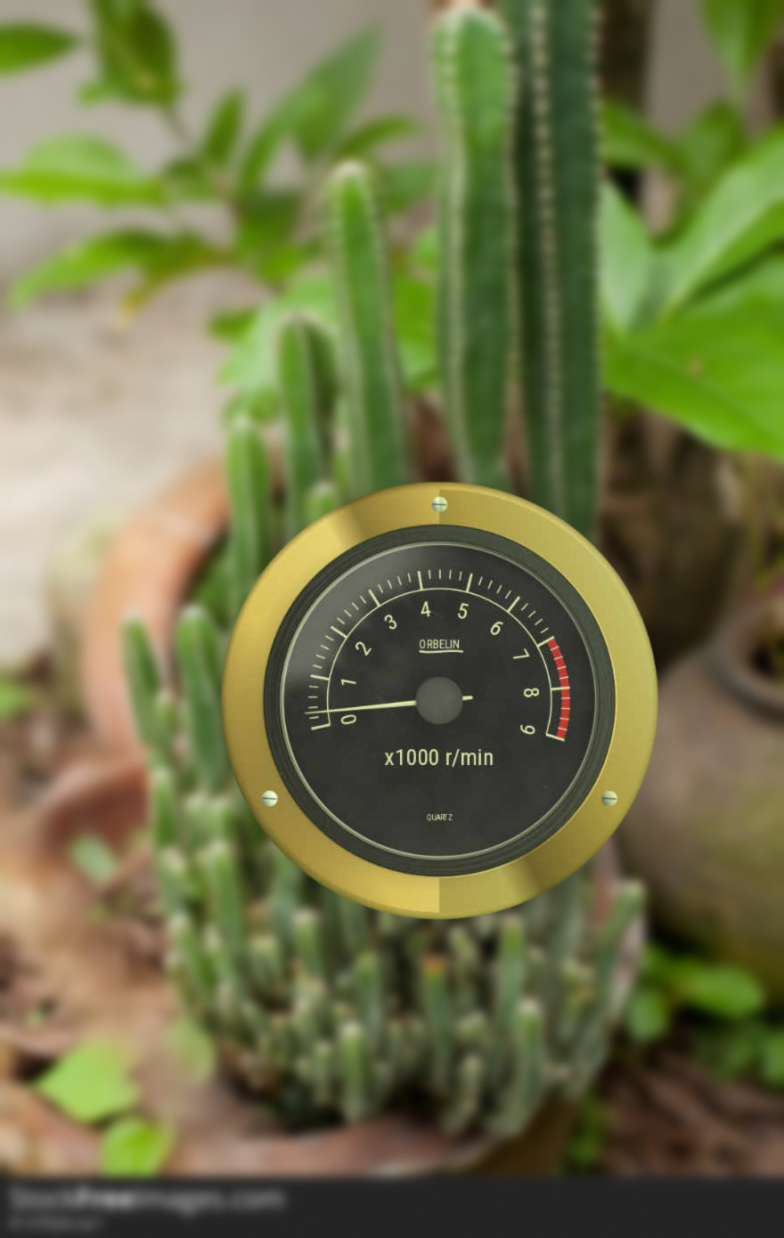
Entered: 300 rpm
